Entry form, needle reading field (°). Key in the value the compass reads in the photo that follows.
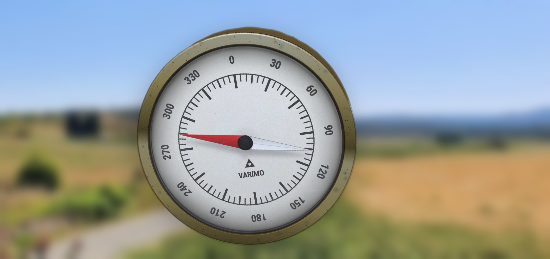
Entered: 285 °
